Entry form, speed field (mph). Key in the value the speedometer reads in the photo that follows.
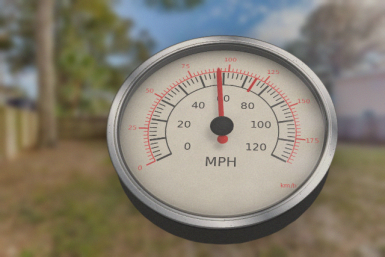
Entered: 58 mph
